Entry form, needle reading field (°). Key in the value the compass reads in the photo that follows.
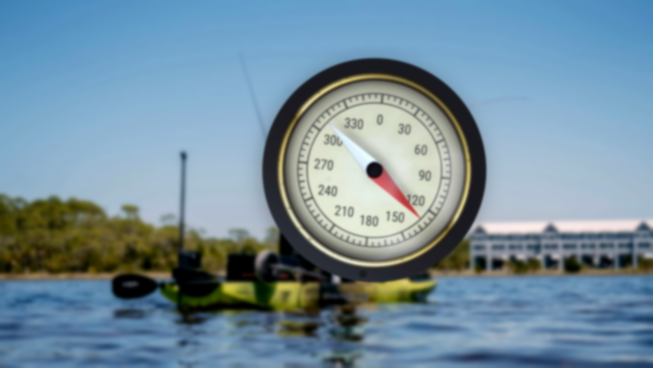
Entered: 130 °
